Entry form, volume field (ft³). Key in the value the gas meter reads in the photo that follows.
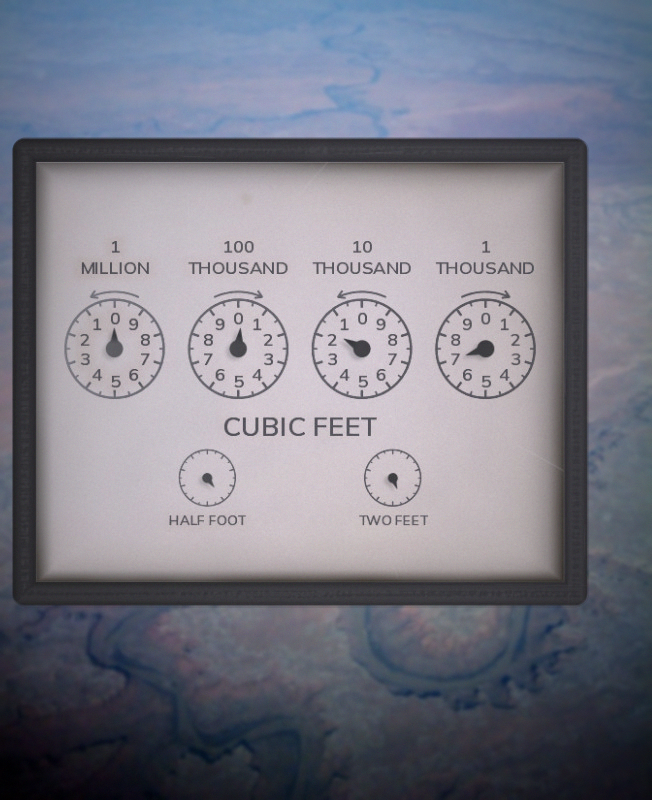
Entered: 1700 ft³
